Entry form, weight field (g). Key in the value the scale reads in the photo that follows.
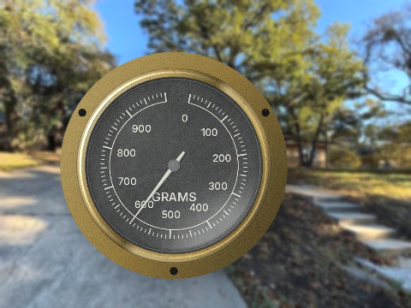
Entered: 600 g
